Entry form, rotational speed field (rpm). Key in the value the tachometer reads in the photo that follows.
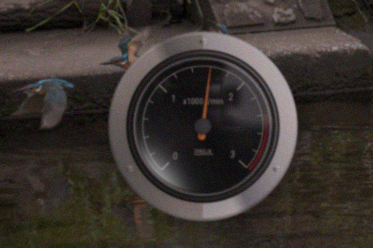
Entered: 1600 rpm
